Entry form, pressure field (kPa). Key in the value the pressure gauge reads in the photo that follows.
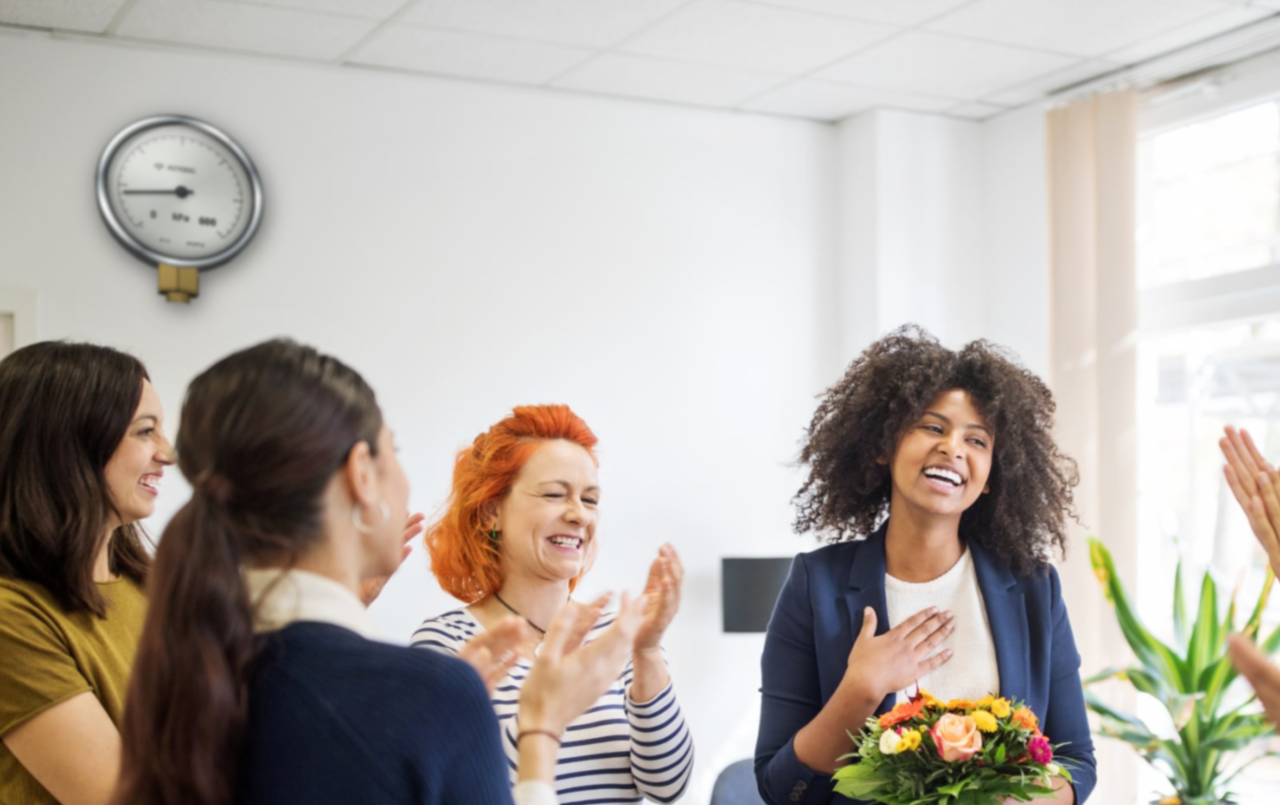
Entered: 80 kPa
